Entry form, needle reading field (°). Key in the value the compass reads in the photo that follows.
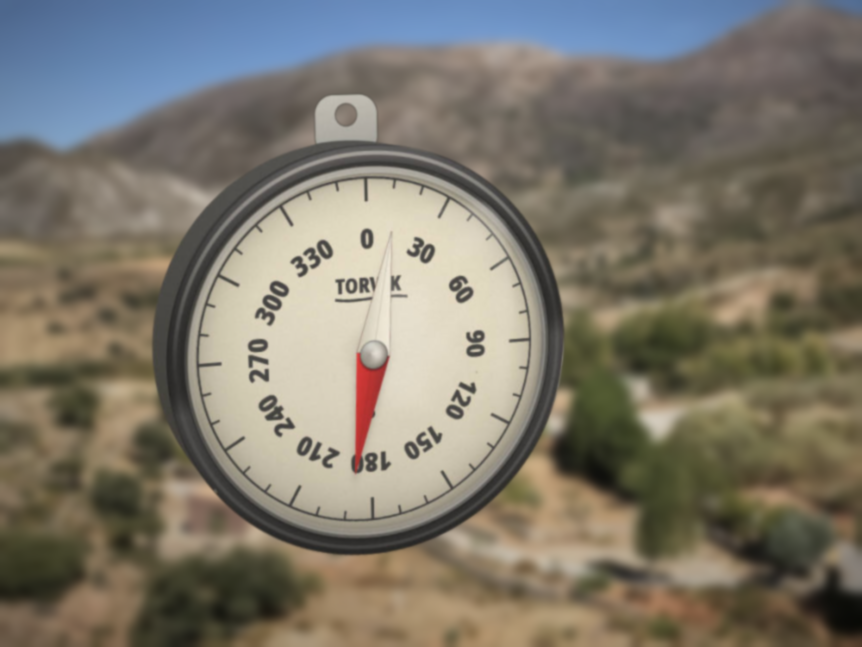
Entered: 190 °
